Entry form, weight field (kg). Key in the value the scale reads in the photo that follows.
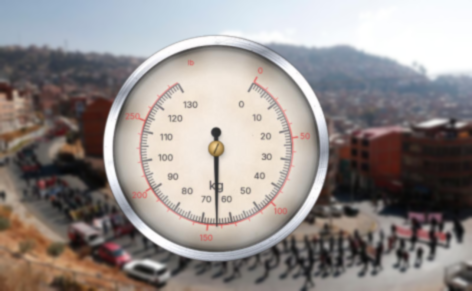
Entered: 65 kg
